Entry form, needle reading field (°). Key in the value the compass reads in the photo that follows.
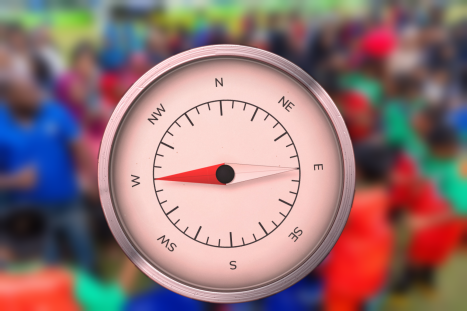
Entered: 270 °
